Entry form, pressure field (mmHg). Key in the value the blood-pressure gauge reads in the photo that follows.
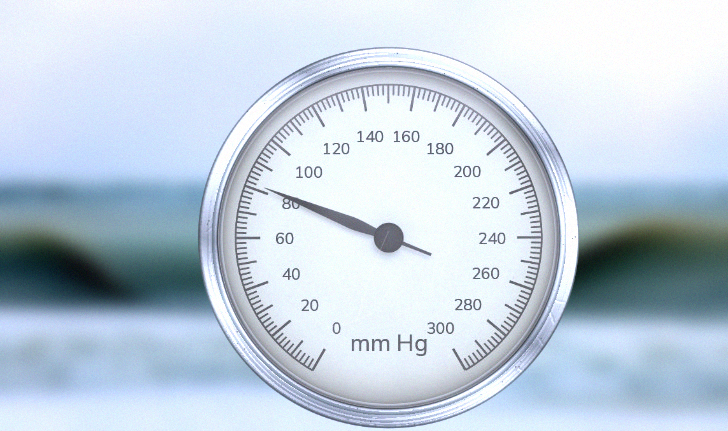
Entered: 82 mmHg
